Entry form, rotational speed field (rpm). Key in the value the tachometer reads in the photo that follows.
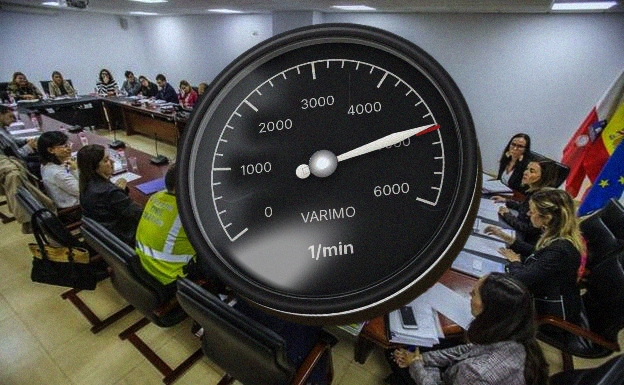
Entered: 5000 rpm
